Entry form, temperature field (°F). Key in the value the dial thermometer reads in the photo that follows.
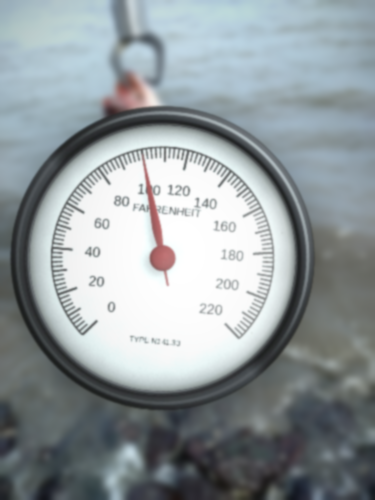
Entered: 100 °F
